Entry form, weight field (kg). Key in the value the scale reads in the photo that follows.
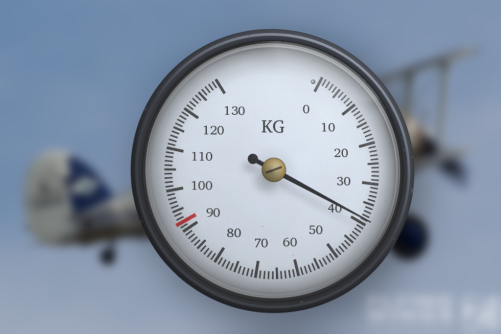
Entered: 39 kg
